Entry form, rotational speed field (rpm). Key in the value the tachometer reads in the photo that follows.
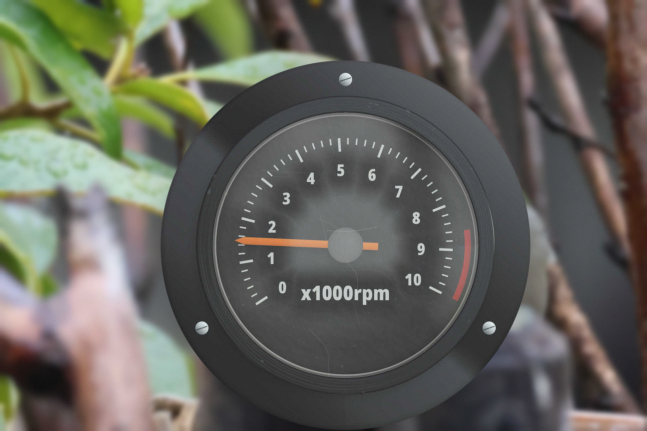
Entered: 1500 rpm
